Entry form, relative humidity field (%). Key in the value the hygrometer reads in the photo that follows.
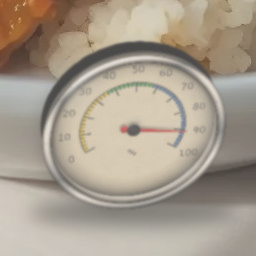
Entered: 90 %
